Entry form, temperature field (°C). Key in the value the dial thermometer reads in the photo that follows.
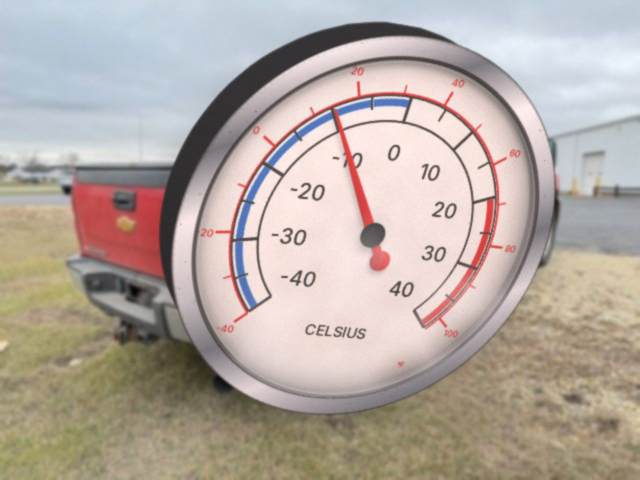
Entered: -10 °C
